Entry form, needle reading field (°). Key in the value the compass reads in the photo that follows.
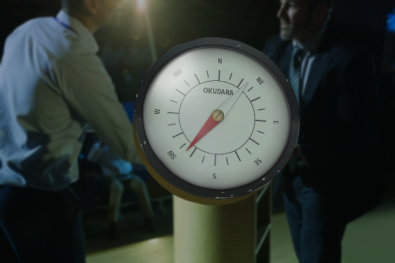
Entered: 217.5 °
